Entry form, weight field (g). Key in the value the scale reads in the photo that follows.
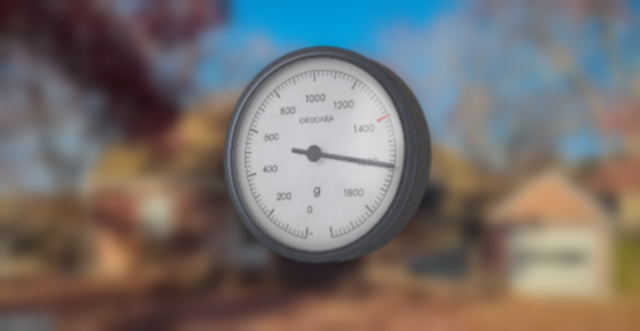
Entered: 1600 g
